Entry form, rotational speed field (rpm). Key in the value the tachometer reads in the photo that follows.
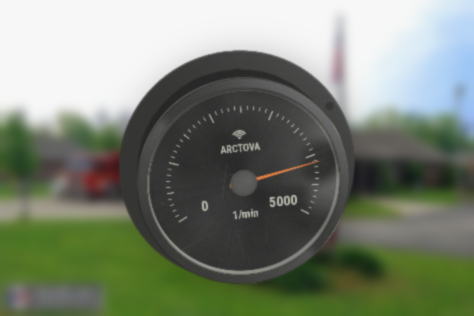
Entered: 4100 rpm
